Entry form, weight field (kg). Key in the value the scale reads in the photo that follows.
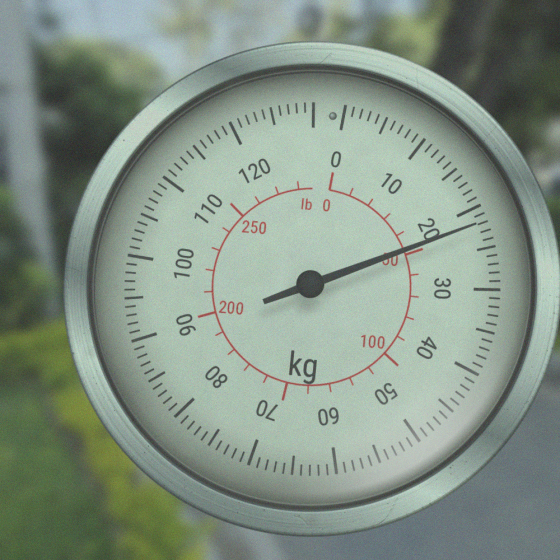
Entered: 22 kg
